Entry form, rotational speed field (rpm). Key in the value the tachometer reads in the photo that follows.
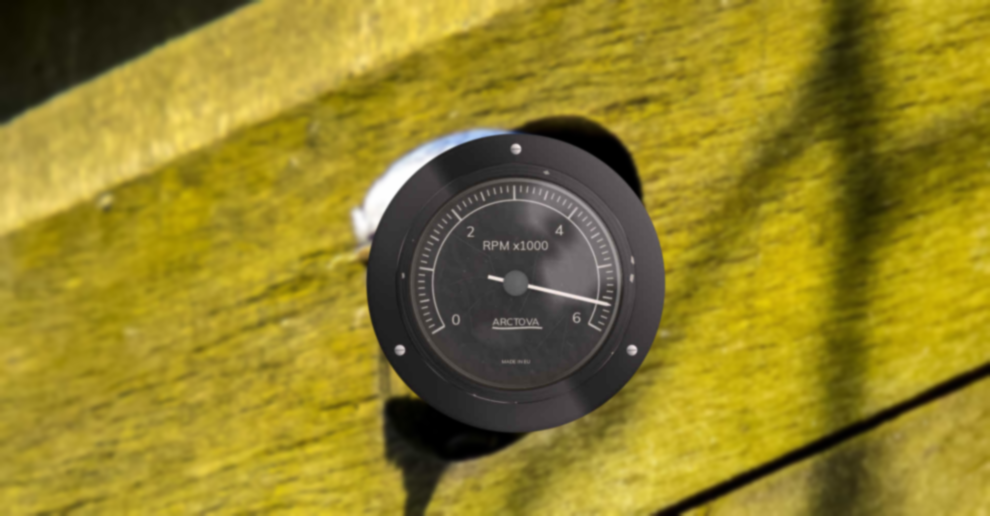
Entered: 5600 rpm
